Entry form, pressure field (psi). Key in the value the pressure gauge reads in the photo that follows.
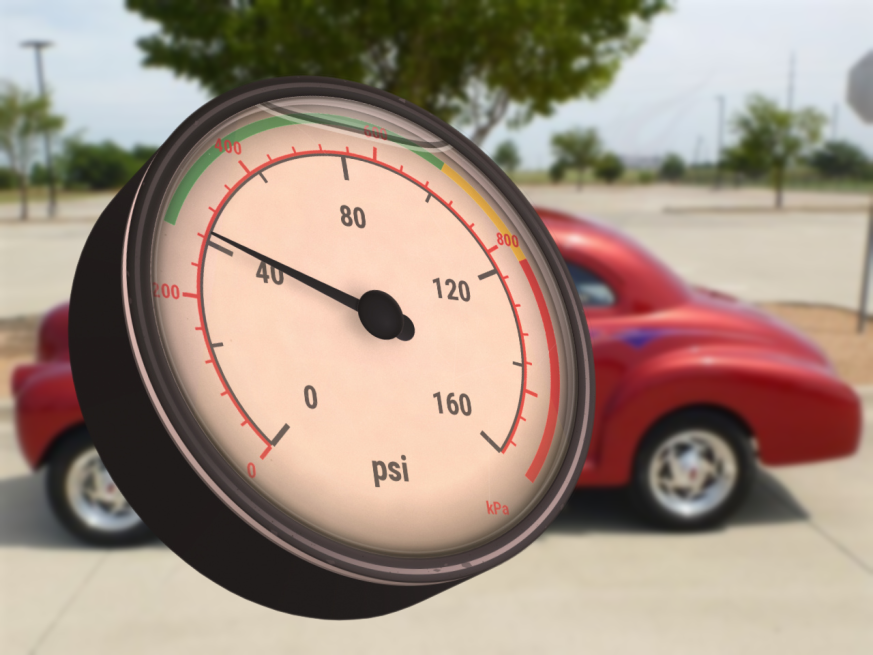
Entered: 40 psi
